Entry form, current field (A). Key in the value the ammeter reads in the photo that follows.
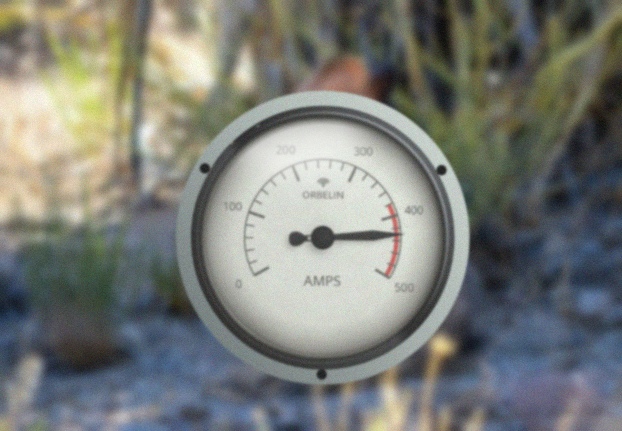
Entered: 430 A
